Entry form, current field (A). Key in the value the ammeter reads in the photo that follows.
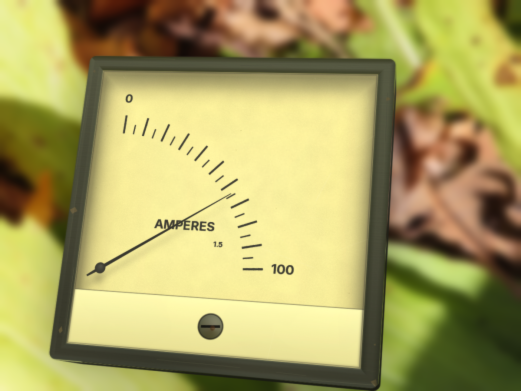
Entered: 65 A
